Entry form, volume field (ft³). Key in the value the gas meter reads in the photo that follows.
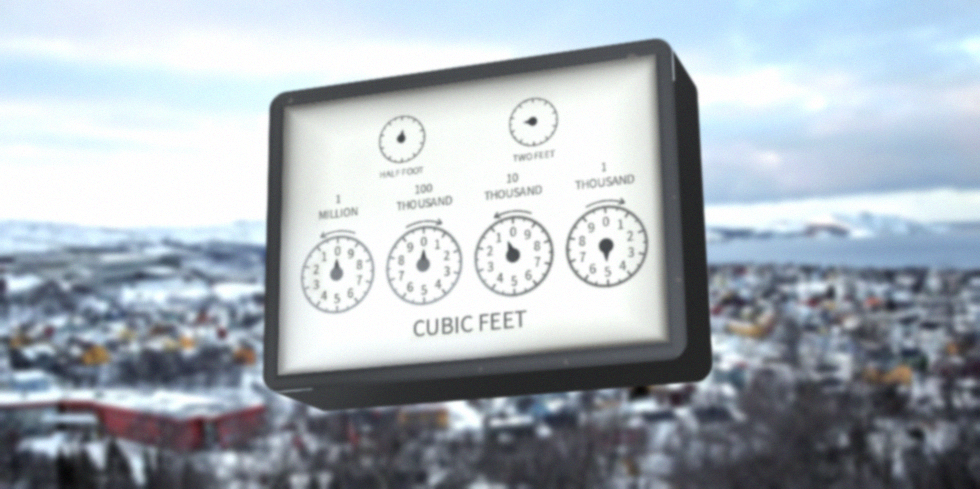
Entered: 500 ft³
